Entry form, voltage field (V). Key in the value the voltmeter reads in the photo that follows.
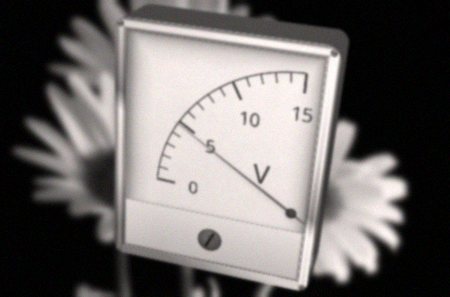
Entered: 5 V
